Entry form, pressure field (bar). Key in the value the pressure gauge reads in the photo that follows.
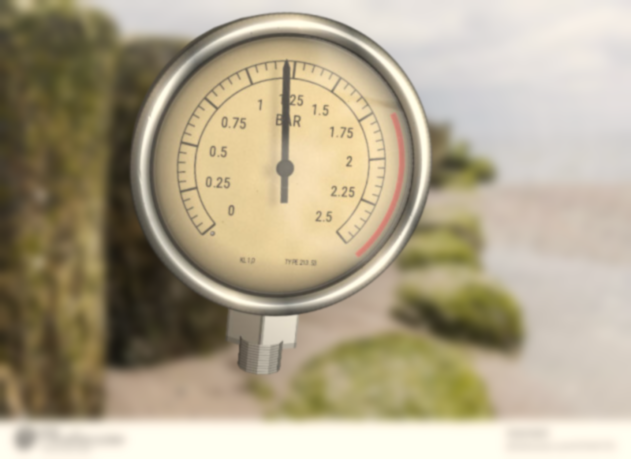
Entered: 1.2 bar
